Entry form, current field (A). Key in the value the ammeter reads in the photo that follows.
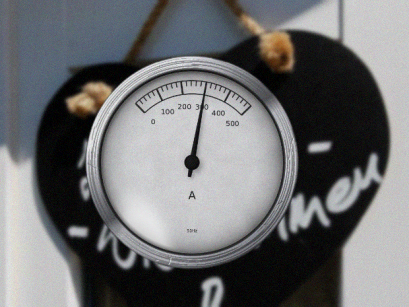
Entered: 300 A
